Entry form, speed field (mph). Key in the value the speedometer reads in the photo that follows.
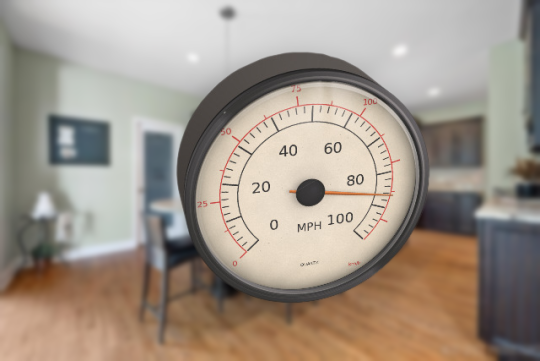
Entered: 86 mph
